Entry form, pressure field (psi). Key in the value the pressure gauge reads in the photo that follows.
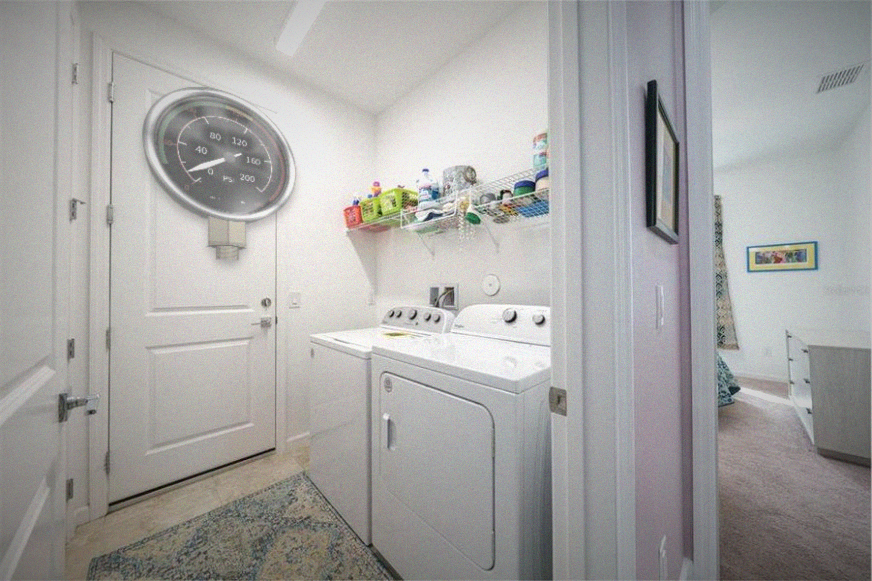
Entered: 10 psi
